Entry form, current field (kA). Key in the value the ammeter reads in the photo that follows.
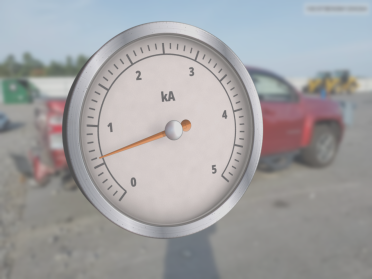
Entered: 0.6 kA
